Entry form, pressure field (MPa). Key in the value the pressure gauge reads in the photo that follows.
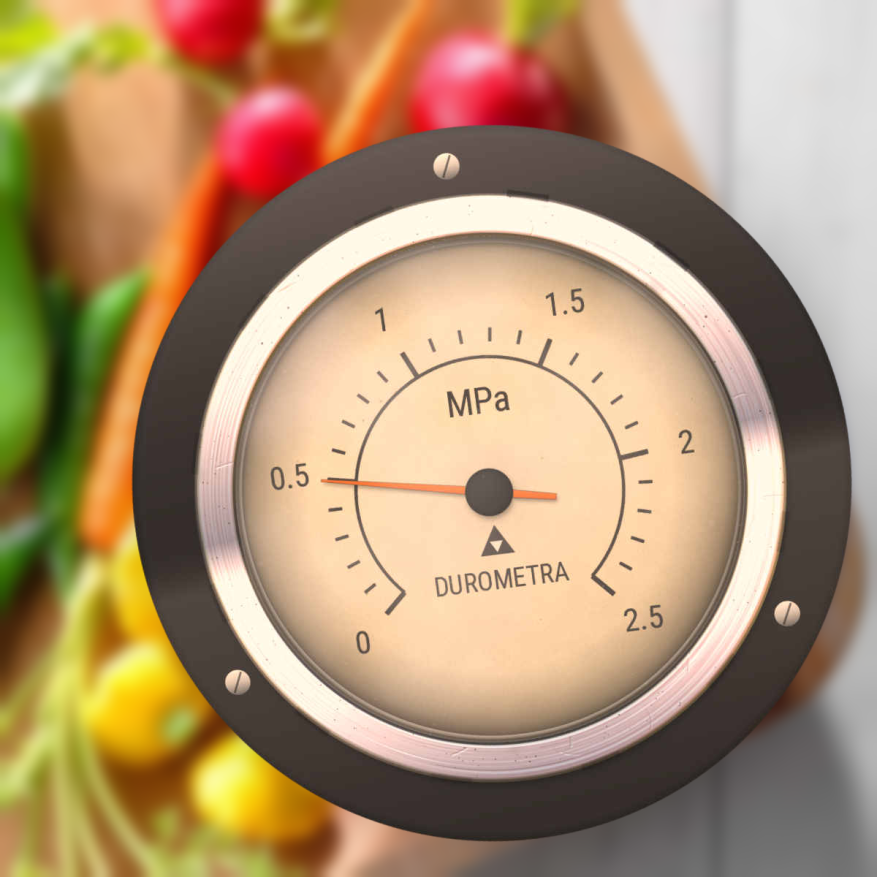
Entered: 0.5 MPa
